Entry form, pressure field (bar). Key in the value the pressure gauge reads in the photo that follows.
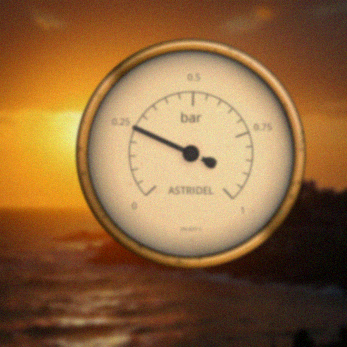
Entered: 0.25 bar
